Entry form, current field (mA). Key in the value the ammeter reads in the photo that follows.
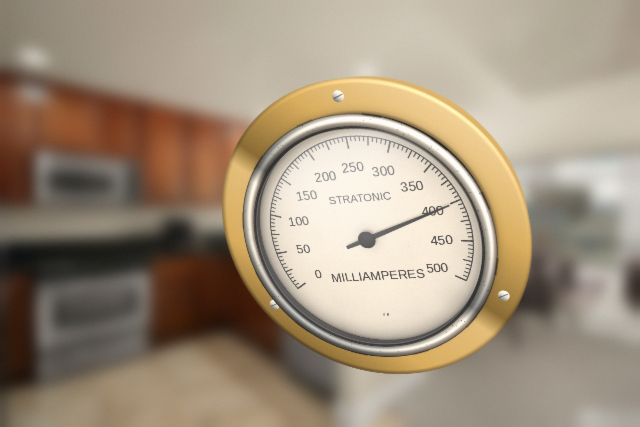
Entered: 400 mA
